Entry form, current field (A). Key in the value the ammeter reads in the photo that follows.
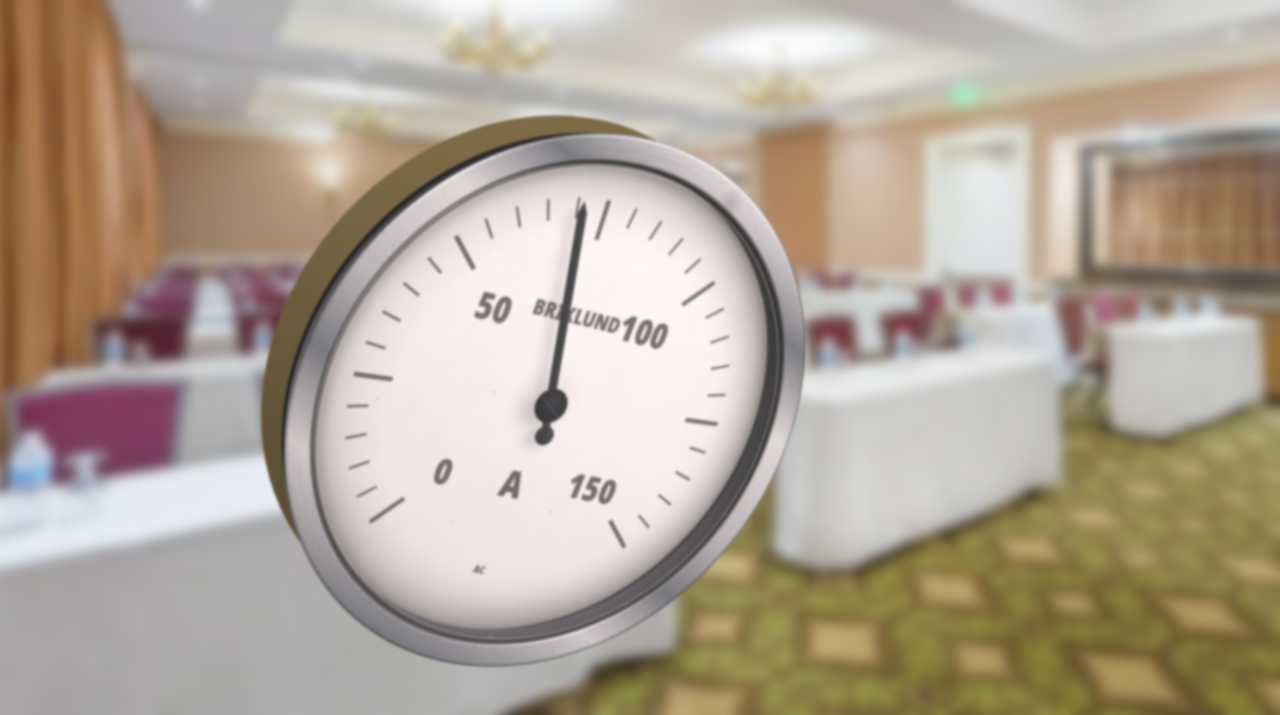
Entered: 70 A
